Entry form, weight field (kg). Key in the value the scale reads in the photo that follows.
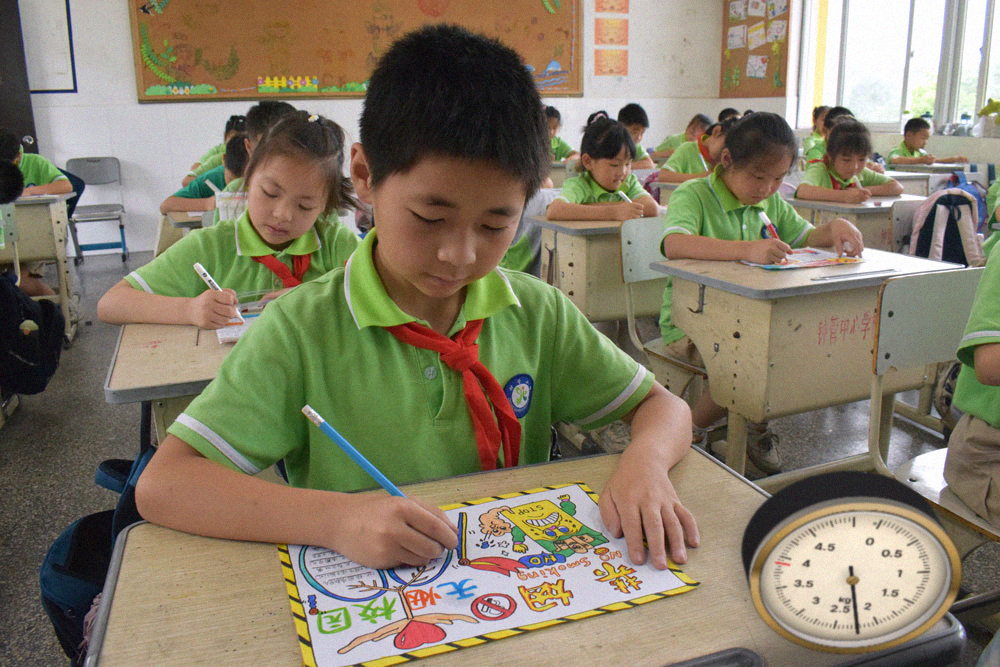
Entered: 2.25 kg
